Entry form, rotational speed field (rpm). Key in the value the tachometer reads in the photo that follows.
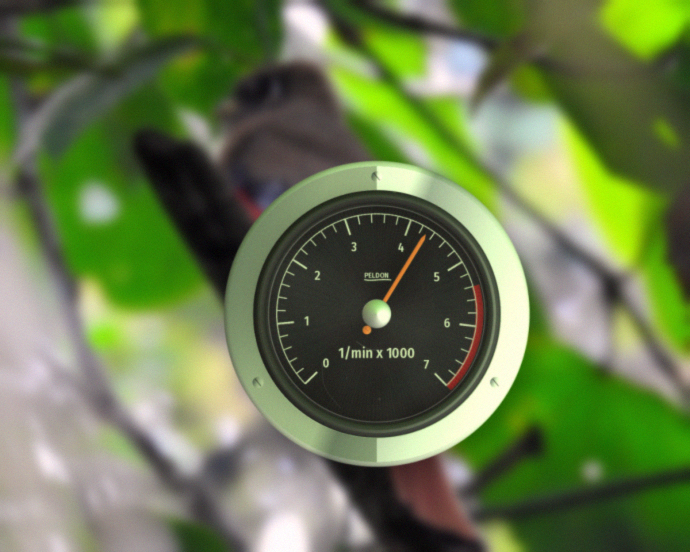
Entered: 4300 rpm
